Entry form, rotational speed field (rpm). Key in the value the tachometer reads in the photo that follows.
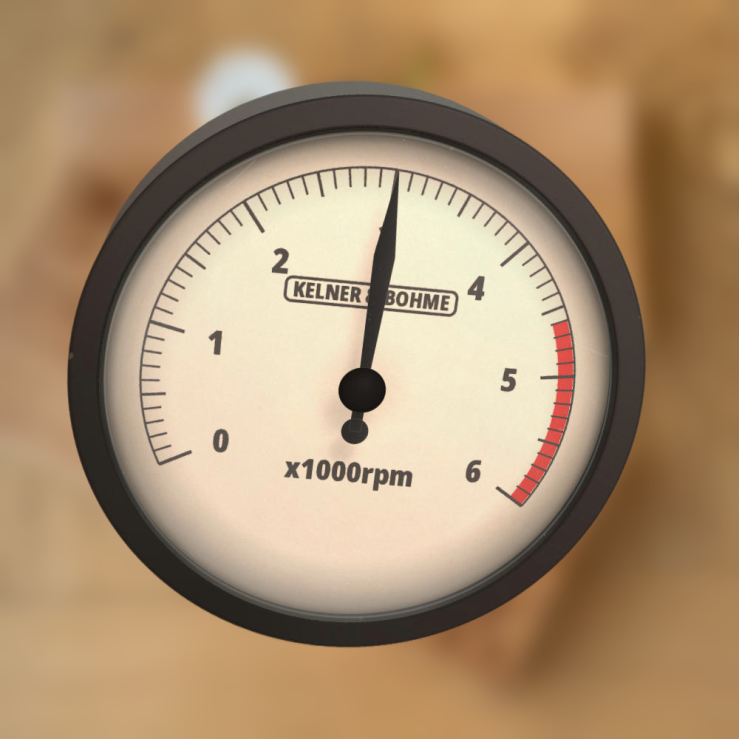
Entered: 3000 rpm
